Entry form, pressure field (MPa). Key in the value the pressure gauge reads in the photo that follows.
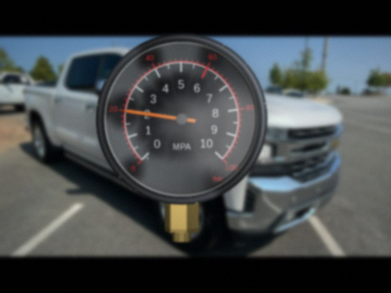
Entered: 2 MPa
